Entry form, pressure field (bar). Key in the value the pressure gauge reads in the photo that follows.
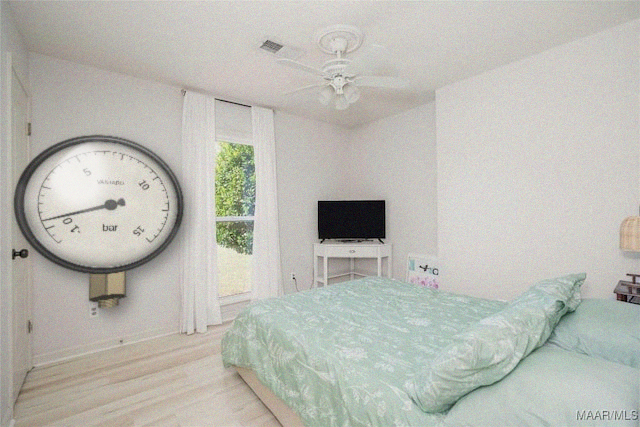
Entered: 0.5 bar
